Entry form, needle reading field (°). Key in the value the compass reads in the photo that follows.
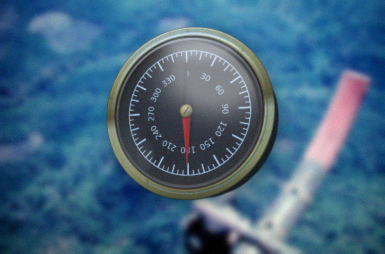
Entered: 180 °
